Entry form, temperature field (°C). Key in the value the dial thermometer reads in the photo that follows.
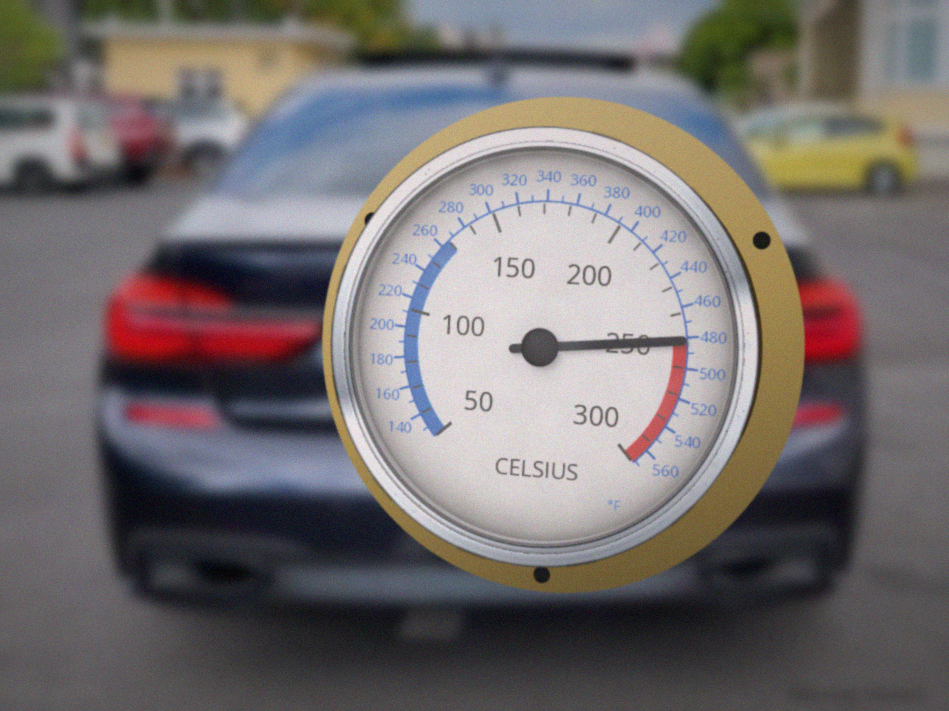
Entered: 250 °C
